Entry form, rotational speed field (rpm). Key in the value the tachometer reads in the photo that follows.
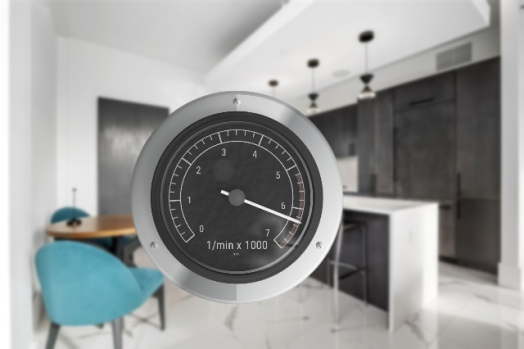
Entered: 6300 rpm
